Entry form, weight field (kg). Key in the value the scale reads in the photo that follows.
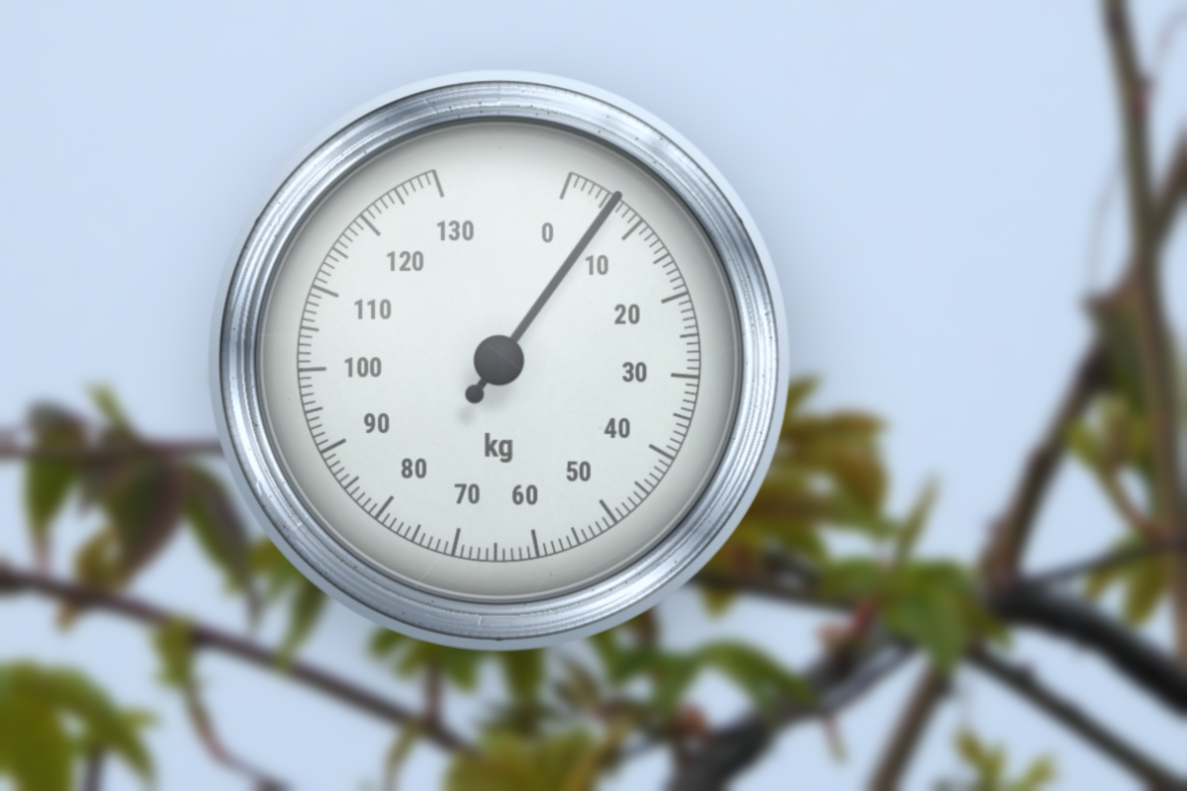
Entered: 6 kg
